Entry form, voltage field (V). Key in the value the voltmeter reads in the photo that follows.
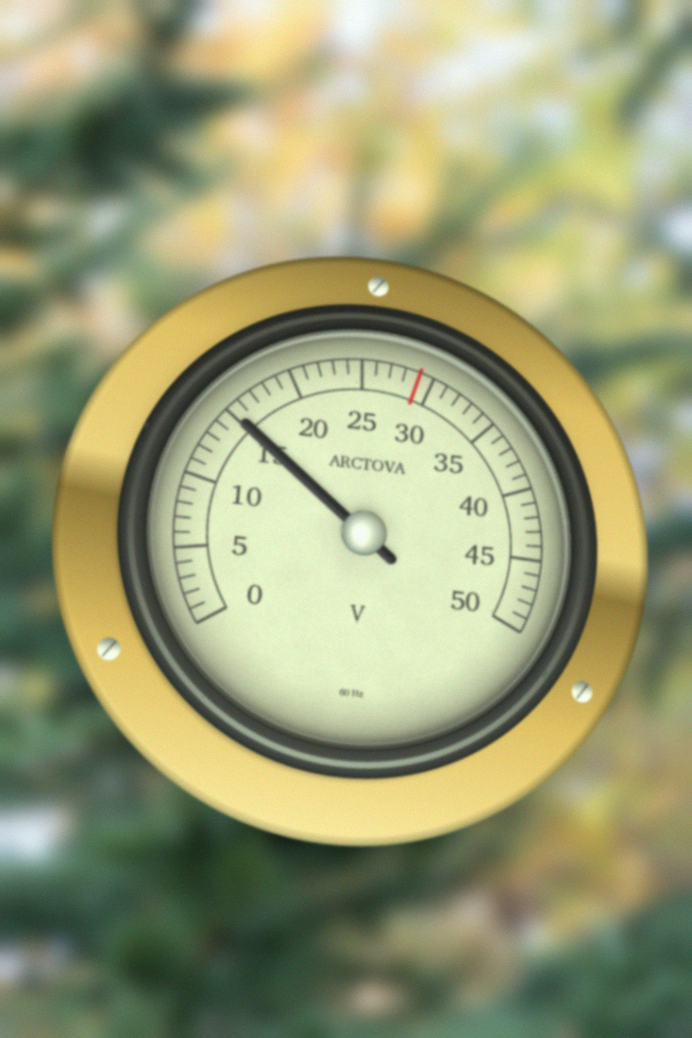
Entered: 15 V
